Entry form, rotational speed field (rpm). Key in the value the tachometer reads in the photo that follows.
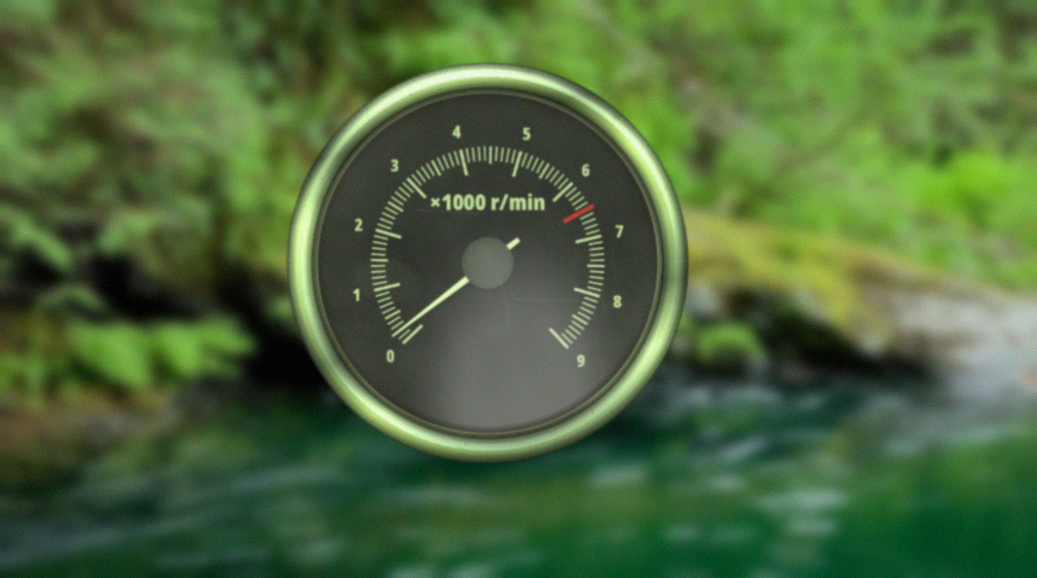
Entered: 200 rpm
